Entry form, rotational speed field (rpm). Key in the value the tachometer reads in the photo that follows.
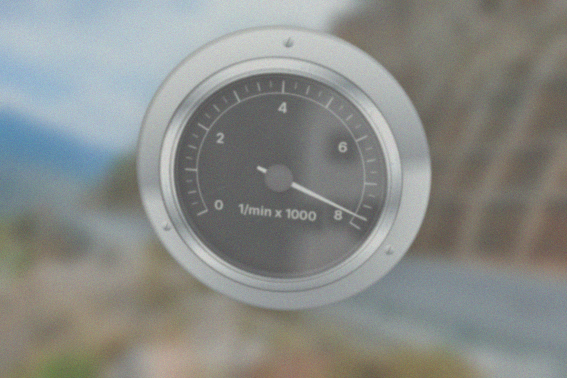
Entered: 7750 rpm
